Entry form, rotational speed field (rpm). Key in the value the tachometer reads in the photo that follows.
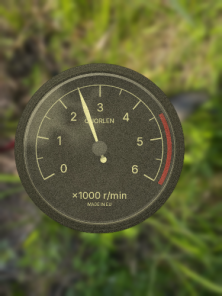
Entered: 2500 rpm
